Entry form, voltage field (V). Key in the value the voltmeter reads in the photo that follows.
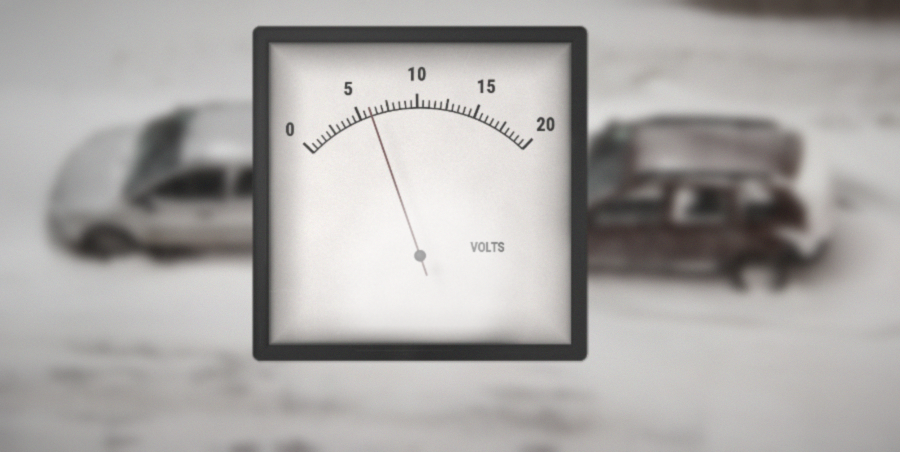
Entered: 6 V
